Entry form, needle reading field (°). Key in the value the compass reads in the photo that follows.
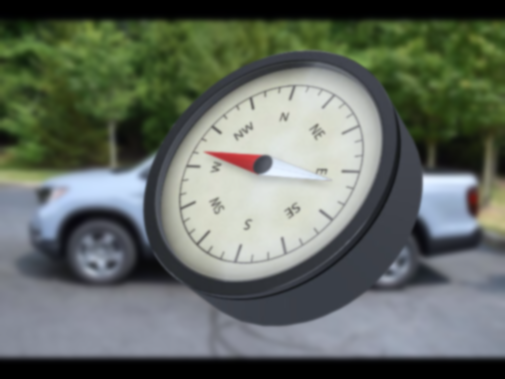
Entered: 280 °
